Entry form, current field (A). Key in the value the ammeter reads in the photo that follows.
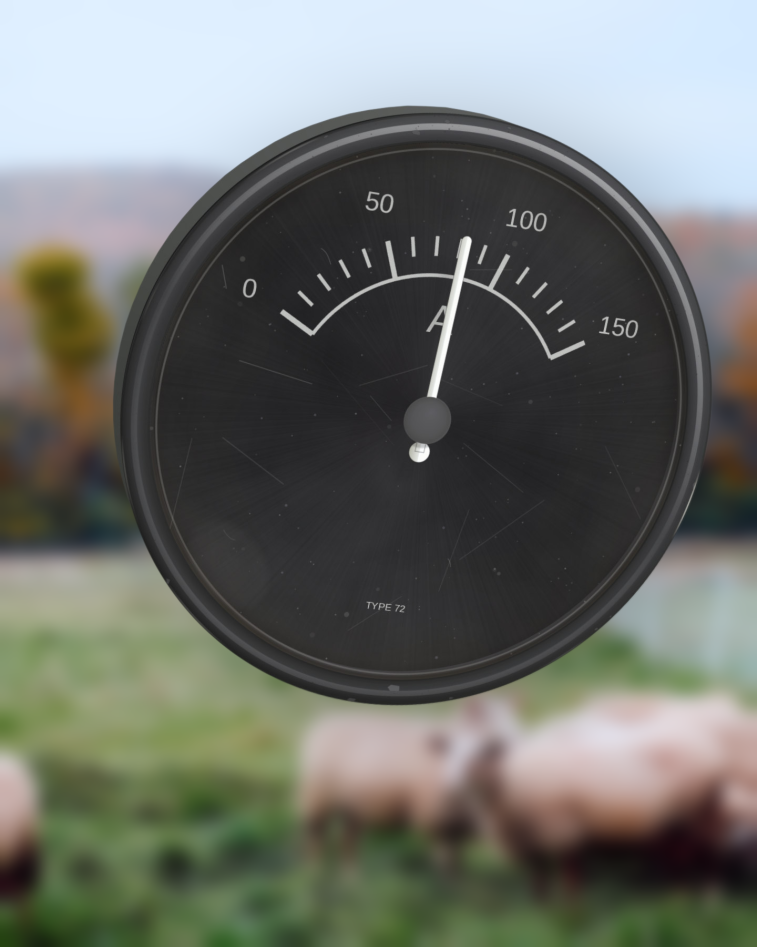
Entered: 80 A
